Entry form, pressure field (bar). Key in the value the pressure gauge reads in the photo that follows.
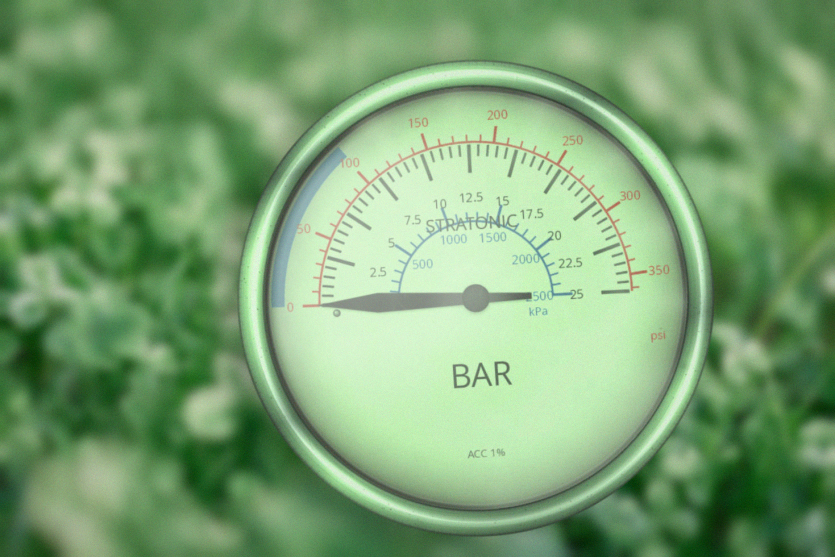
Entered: 0 bar
